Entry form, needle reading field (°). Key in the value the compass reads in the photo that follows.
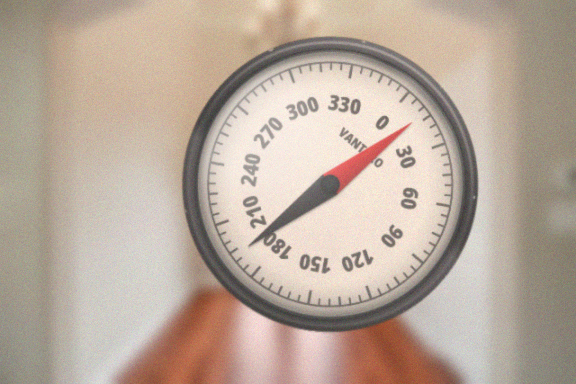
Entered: 12.5 °
